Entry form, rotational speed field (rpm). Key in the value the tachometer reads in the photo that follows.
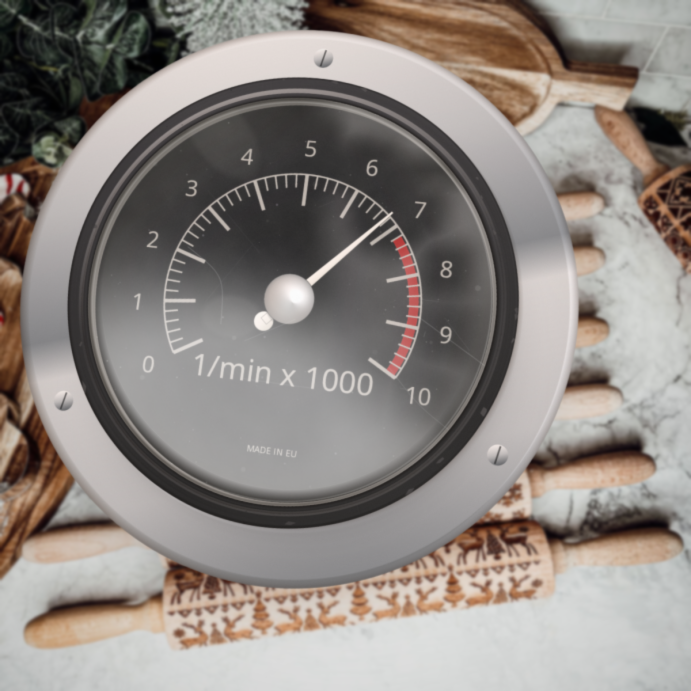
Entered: 6800 rpm
